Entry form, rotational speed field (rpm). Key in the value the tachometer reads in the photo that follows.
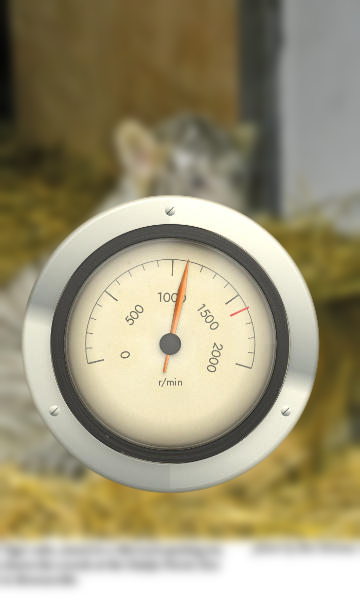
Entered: 1100 rpm
